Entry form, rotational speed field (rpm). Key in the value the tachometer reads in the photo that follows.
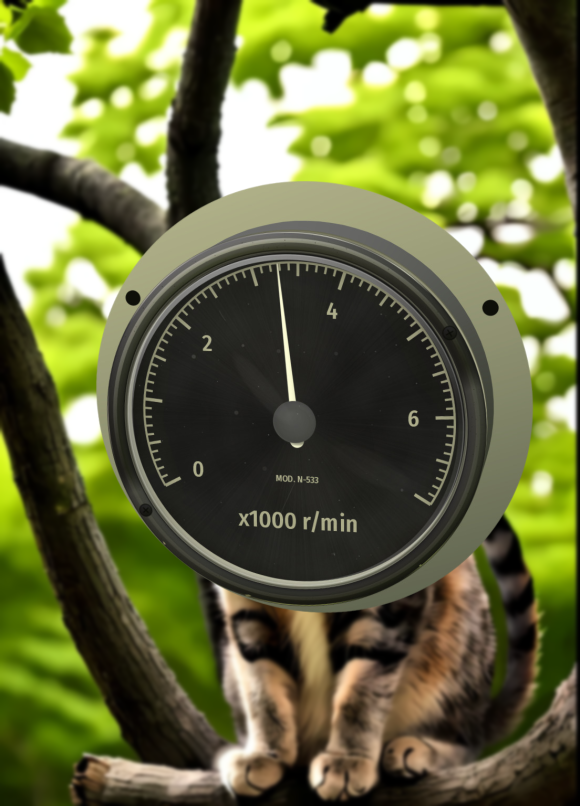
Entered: 3300 rpm
